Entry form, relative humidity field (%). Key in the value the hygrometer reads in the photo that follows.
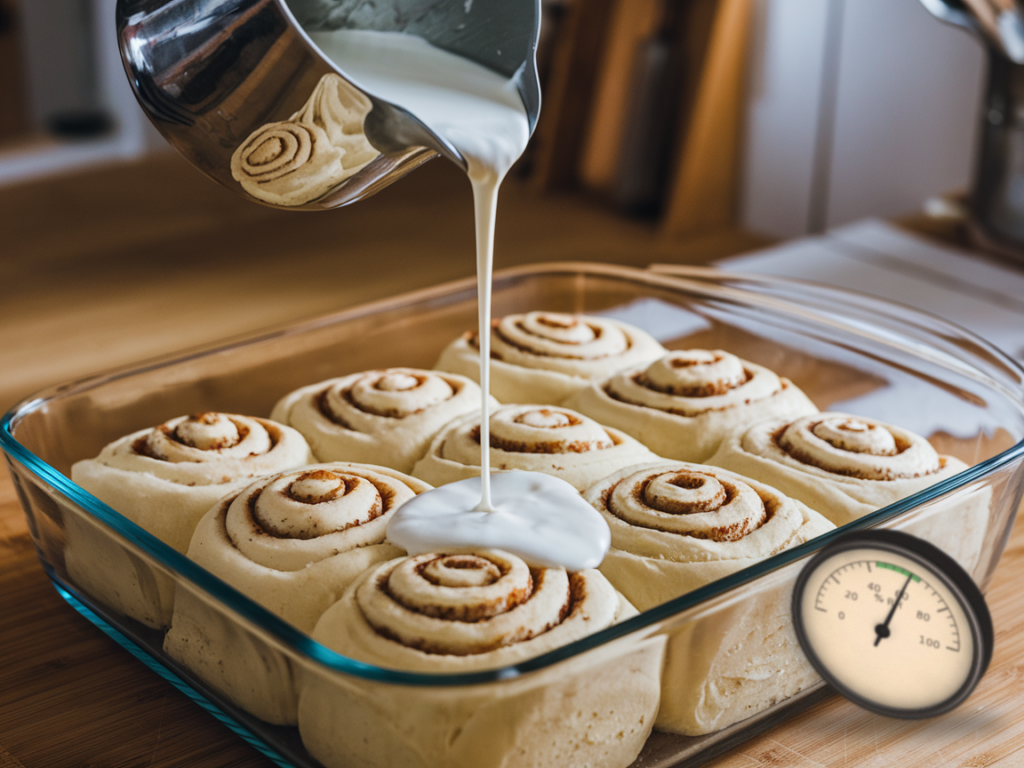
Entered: 60 %
